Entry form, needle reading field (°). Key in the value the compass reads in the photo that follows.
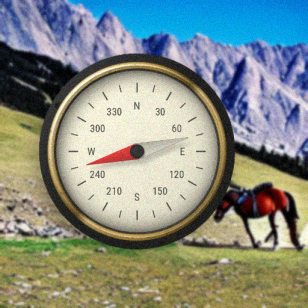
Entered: 255 °
